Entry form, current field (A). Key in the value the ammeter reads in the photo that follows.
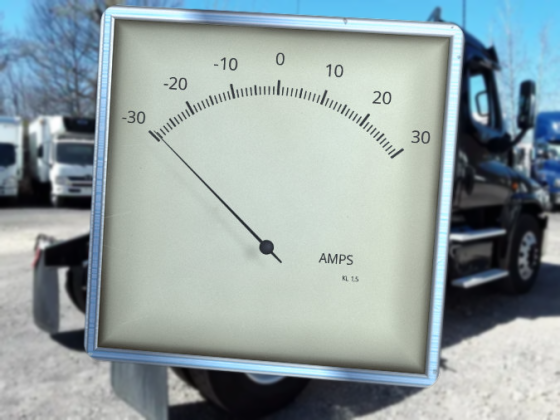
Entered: -29 A
